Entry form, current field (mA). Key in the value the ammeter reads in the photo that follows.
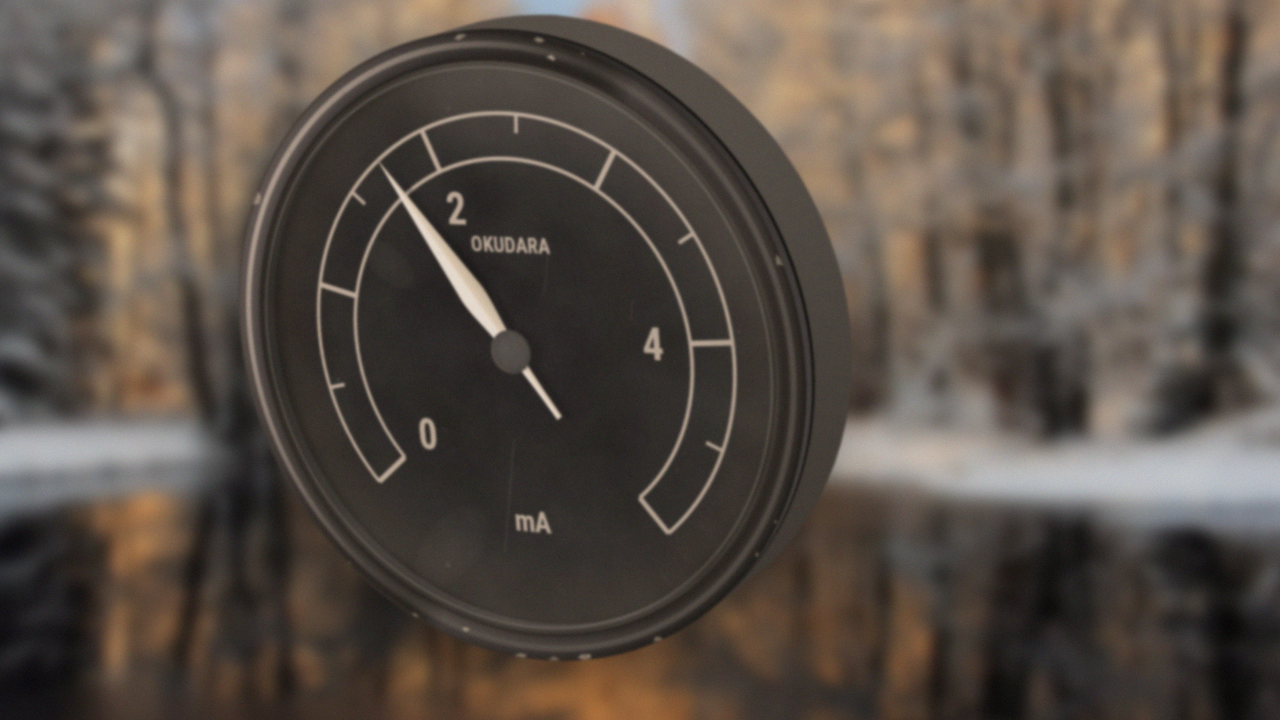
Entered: 1.75 mA
